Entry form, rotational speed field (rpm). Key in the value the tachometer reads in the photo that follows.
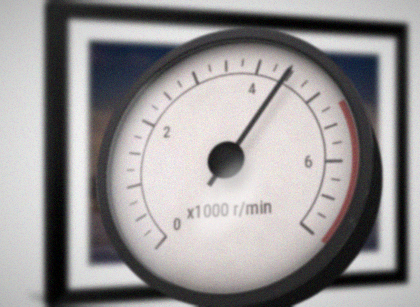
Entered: 4500 rpm
